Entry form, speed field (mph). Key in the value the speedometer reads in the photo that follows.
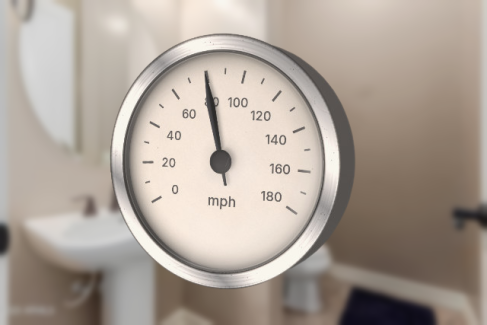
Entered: 80 mph
